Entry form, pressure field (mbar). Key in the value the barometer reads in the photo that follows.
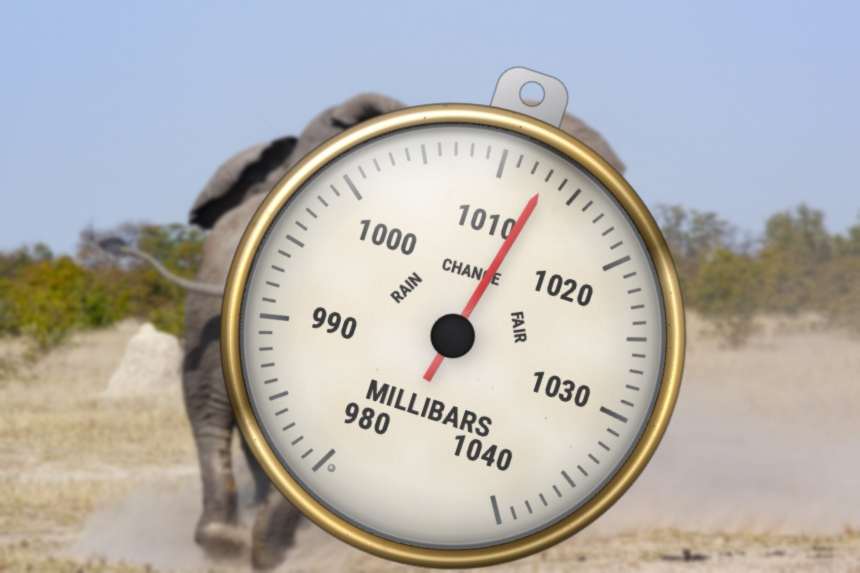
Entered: 1013 mbar
